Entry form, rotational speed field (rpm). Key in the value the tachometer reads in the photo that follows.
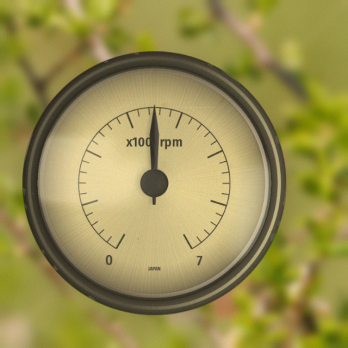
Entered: 3500 rpm
